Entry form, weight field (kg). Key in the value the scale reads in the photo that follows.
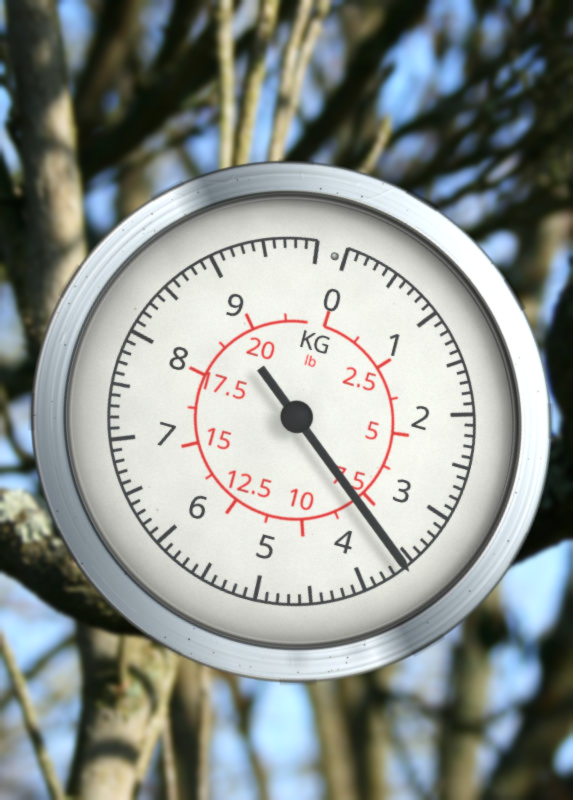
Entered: 3.6 kg
